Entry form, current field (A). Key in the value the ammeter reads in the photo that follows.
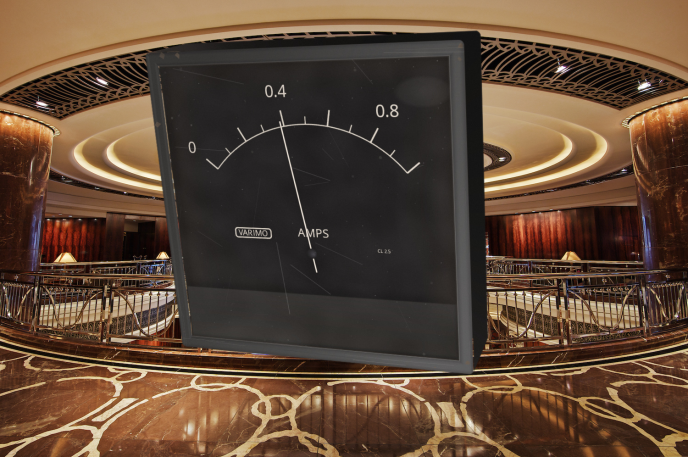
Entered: 0.4 A
